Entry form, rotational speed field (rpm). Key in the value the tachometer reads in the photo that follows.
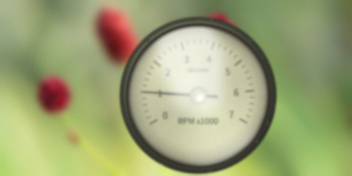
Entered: 1000 rpm
